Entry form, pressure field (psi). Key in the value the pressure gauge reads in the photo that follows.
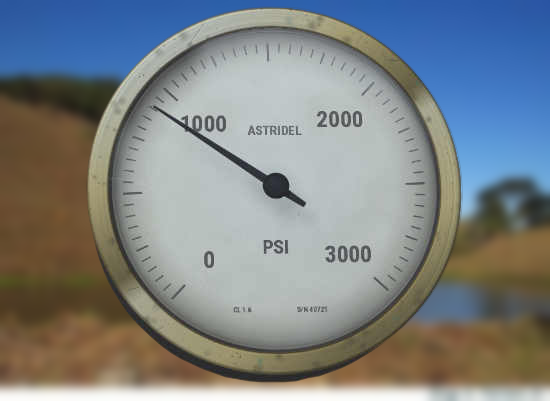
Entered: 900 psi
